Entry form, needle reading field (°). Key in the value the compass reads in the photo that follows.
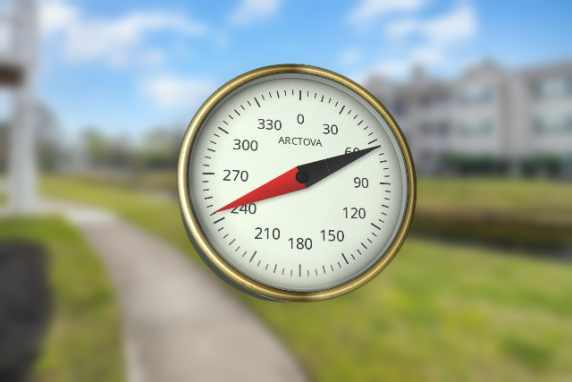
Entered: 245 °
